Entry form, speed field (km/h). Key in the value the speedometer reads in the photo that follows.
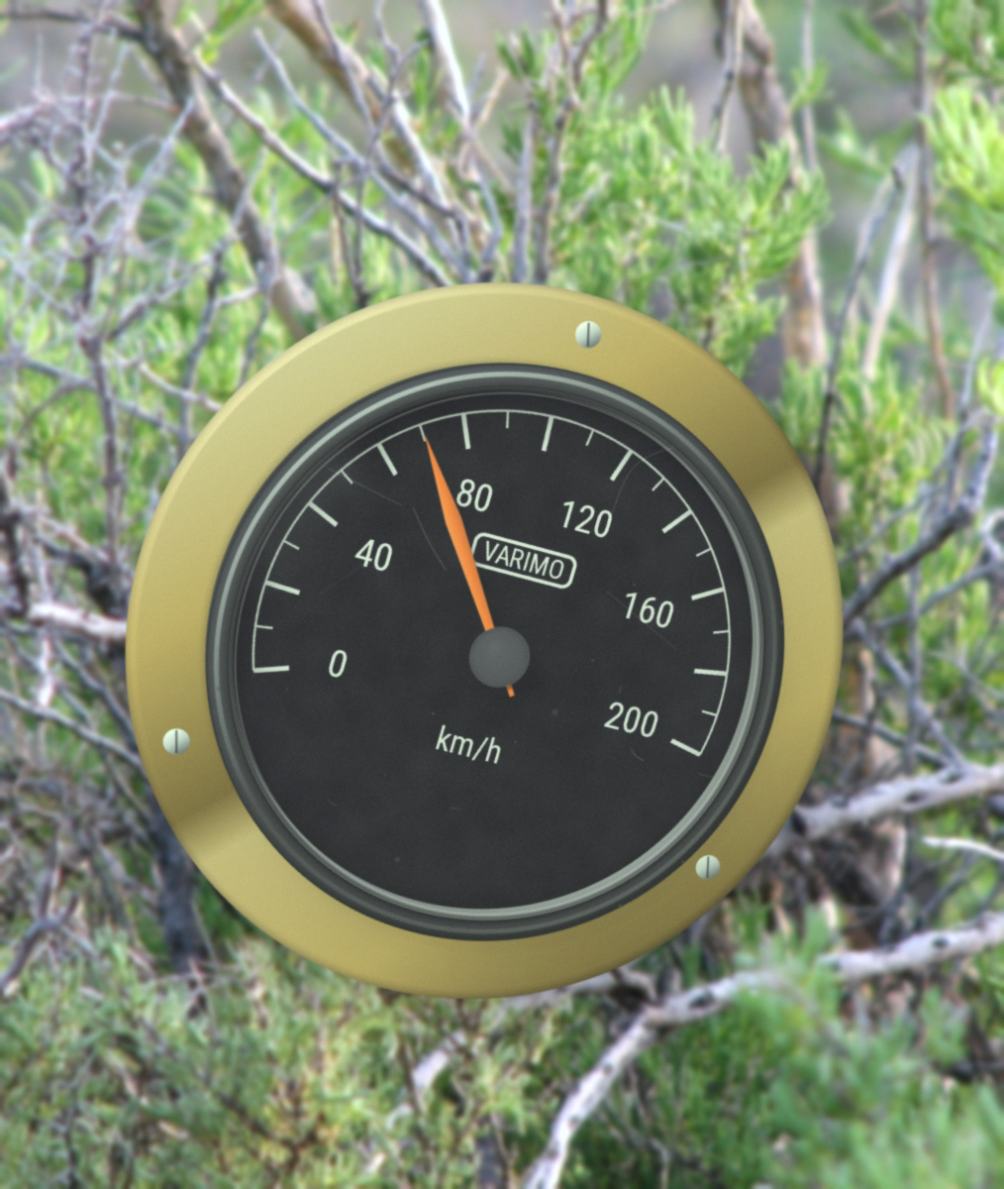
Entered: 70 km/h
